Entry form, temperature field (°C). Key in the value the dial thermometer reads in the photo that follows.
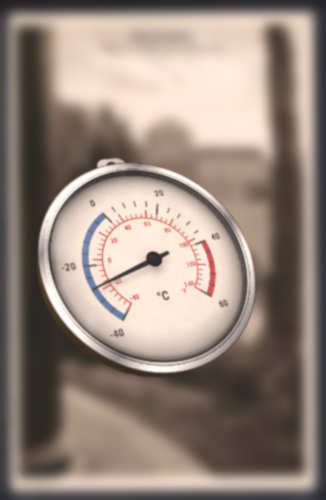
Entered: -28 °C
